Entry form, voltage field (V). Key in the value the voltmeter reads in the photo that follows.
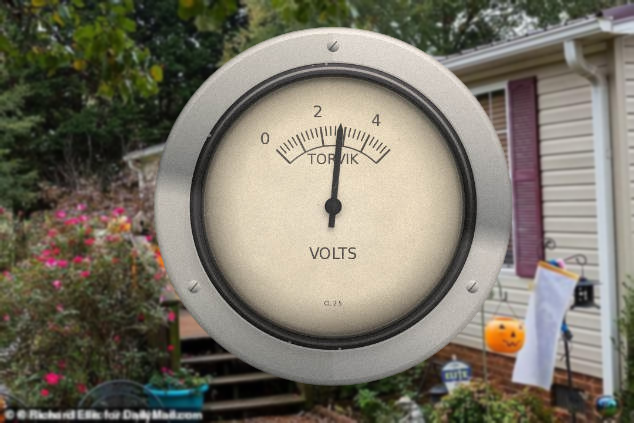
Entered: 2.8 V
